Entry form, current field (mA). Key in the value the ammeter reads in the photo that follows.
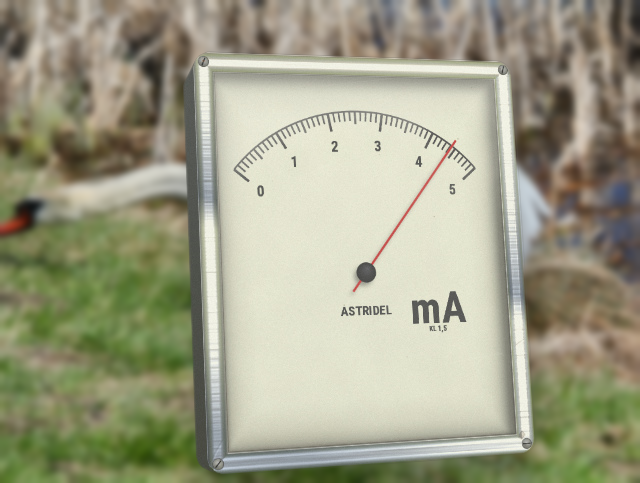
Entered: 4.4 mA
